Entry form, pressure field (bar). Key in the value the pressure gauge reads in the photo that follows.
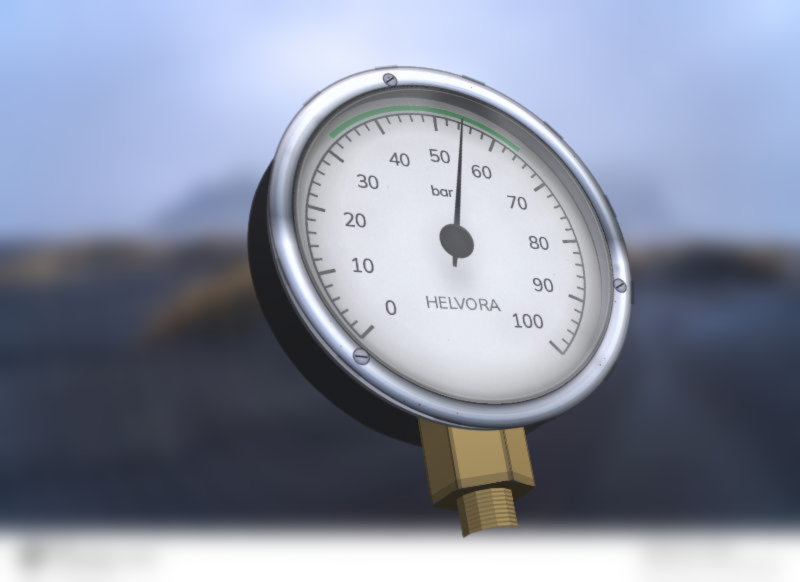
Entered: 54 bar
